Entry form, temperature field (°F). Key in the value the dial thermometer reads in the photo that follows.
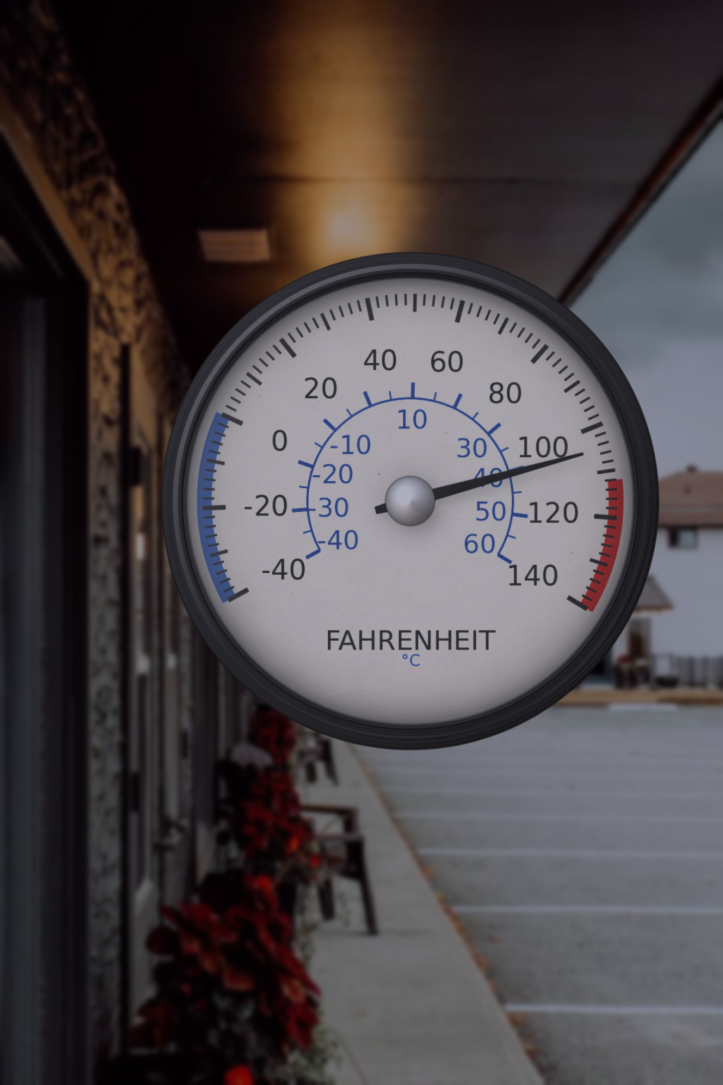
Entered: 105 °F
